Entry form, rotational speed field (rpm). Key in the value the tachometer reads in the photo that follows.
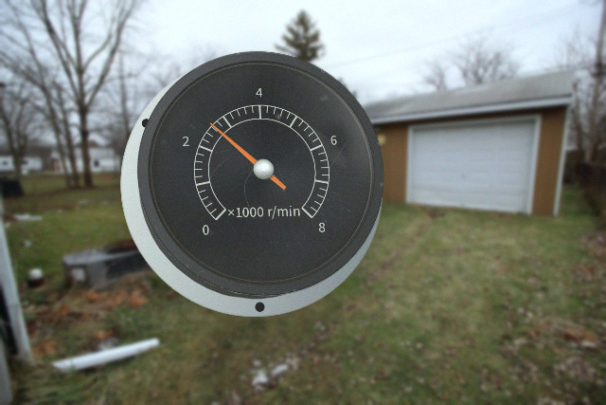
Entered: 2600 rpm
